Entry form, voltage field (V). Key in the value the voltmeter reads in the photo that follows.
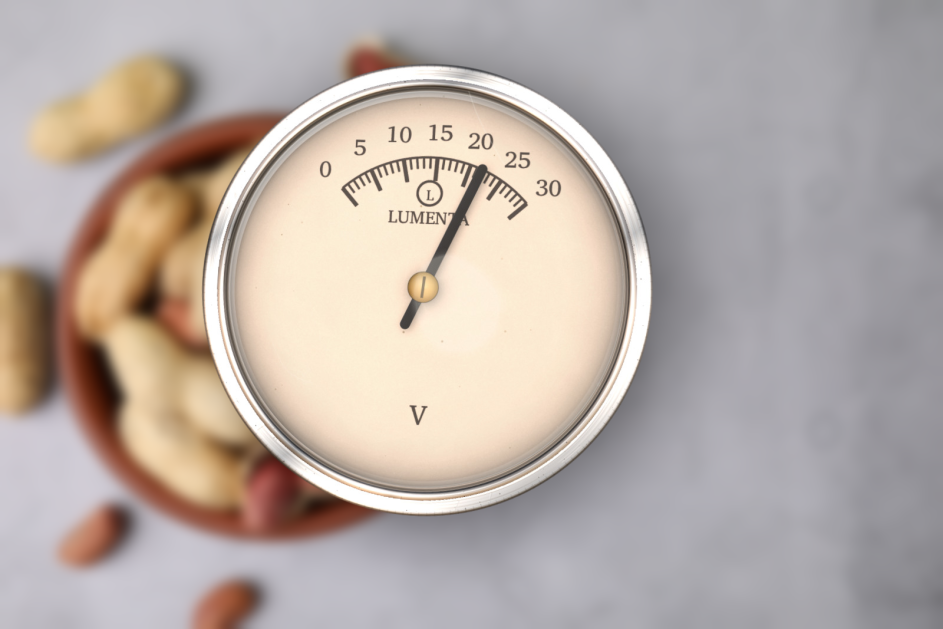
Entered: 22 V
